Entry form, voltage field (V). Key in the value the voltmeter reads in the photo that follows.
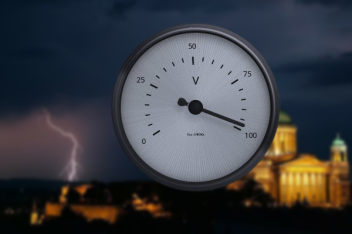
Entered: 97.5 V
